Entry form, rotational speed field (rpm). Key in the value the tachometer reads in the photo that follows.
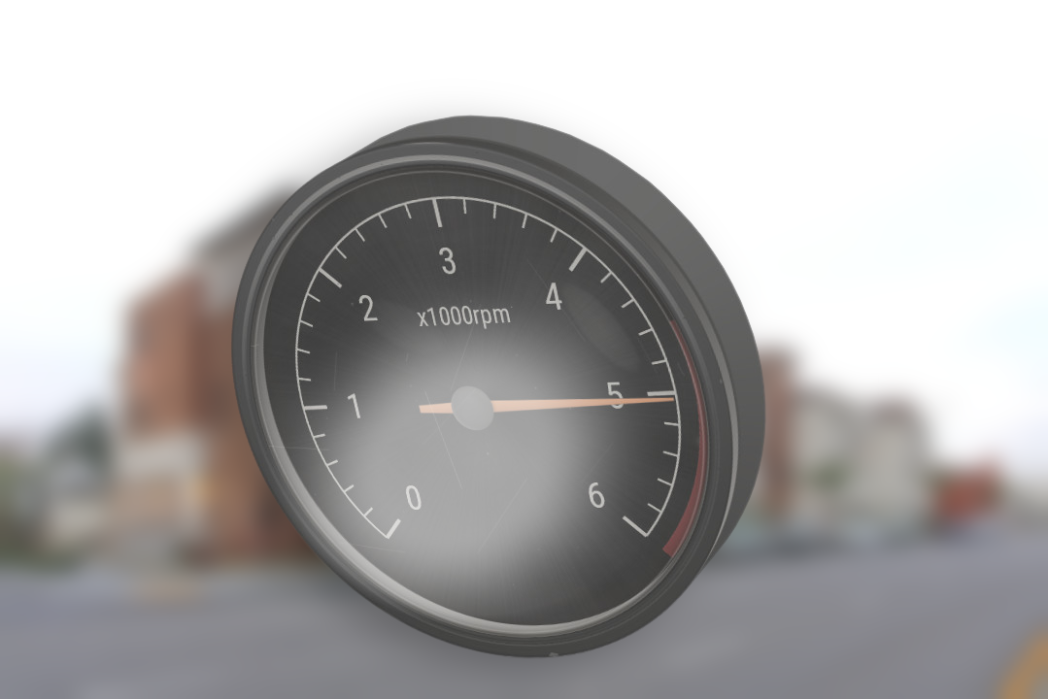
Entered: 5000 rpm
